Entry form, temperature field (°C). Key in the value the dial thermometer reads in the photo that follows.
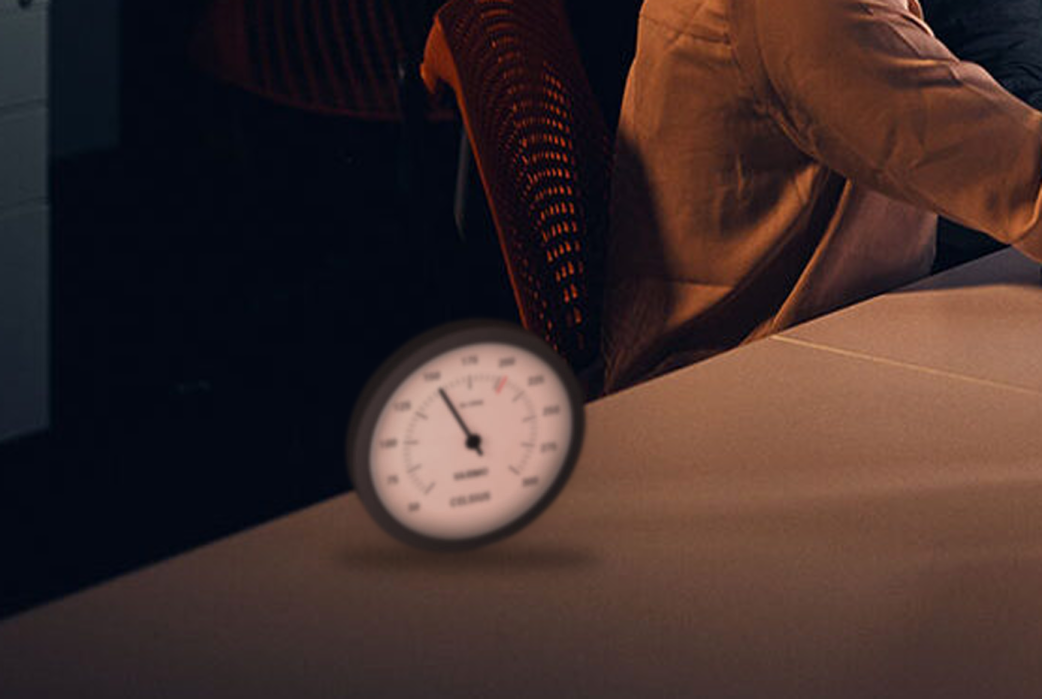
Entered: 150 °C
